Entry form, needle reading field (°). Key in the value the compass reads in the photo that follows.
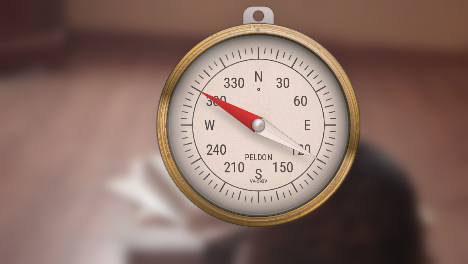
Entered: 300 °
